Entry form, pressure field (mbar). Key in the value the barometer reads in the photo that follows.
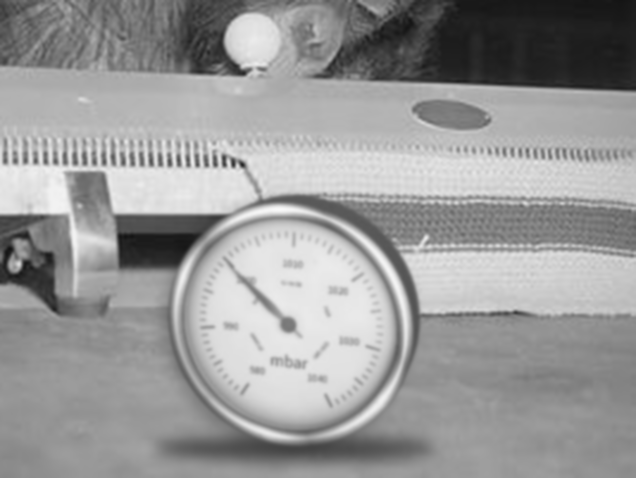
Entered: 1000 mbar
